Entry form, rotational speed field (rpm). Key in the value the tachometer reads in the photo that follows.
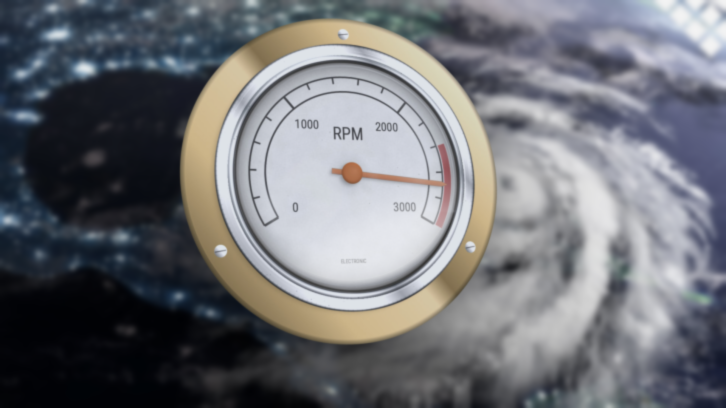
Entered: 2700 rpm
